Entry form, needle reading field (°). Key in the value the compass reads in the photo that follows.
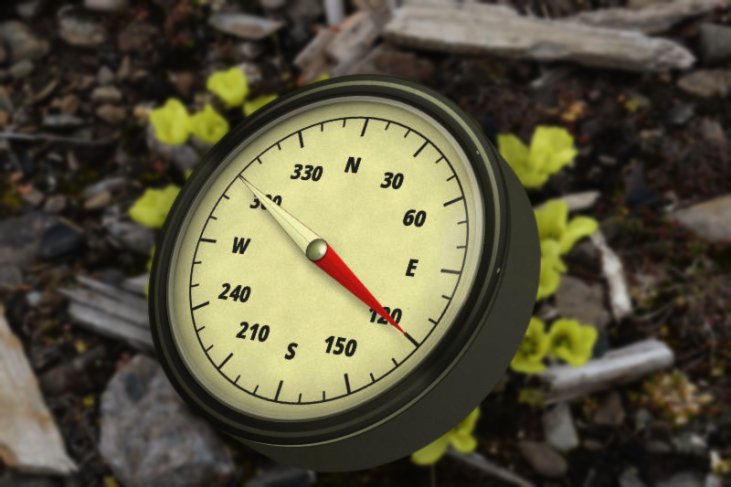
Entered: 120 °
